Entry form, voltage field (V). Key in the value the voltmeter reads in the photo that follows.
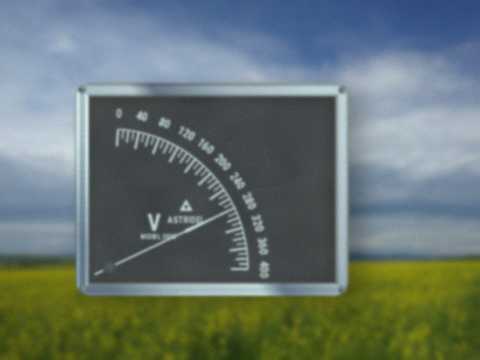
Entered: 280 V
